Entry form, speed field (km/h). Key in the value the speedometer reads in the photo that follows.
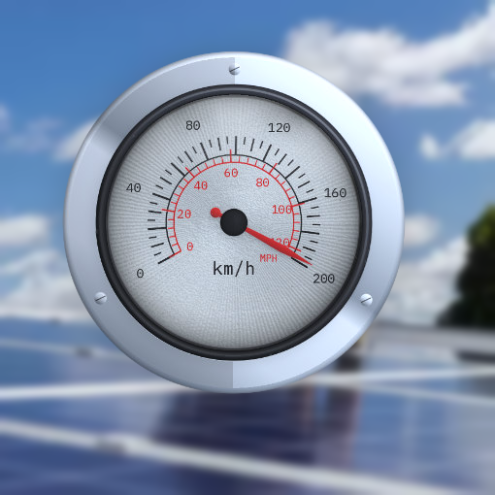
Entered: 197.5 km/h
